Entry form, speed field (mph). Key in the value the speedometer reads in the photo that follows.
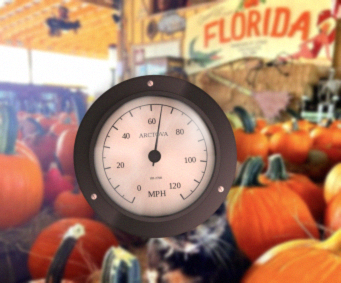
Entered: 65 mph
